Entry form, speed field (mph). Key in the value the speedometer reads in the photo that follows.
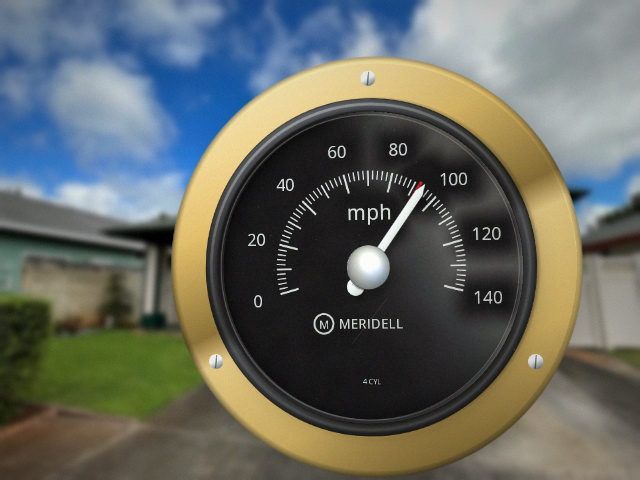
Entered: 94 mph
